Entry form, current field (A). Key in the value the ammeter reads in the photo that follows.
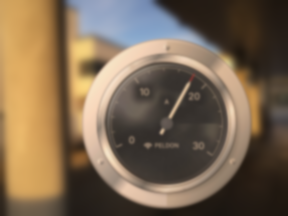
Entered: 18 A
